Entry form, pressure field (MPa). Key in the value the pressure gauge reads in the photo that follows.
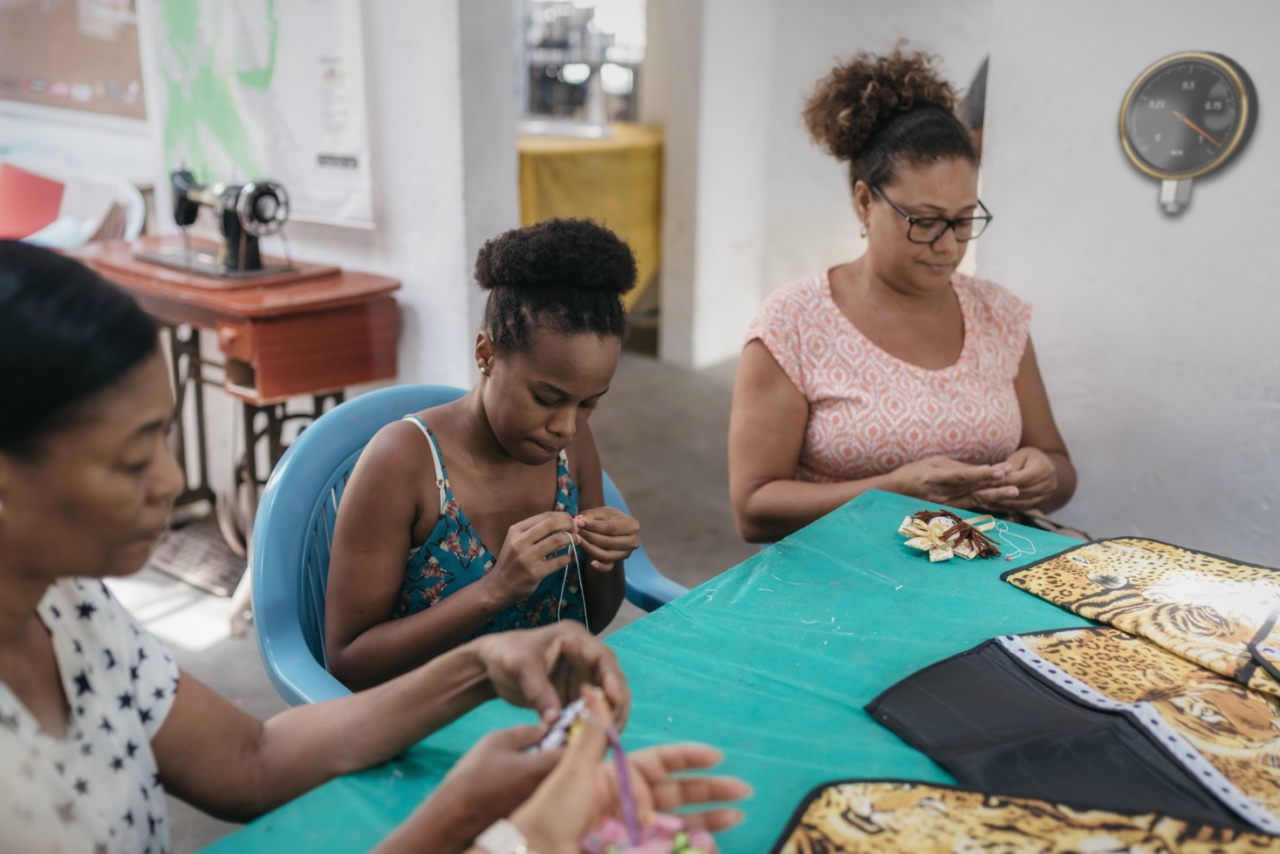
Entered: 0.95 MPa
